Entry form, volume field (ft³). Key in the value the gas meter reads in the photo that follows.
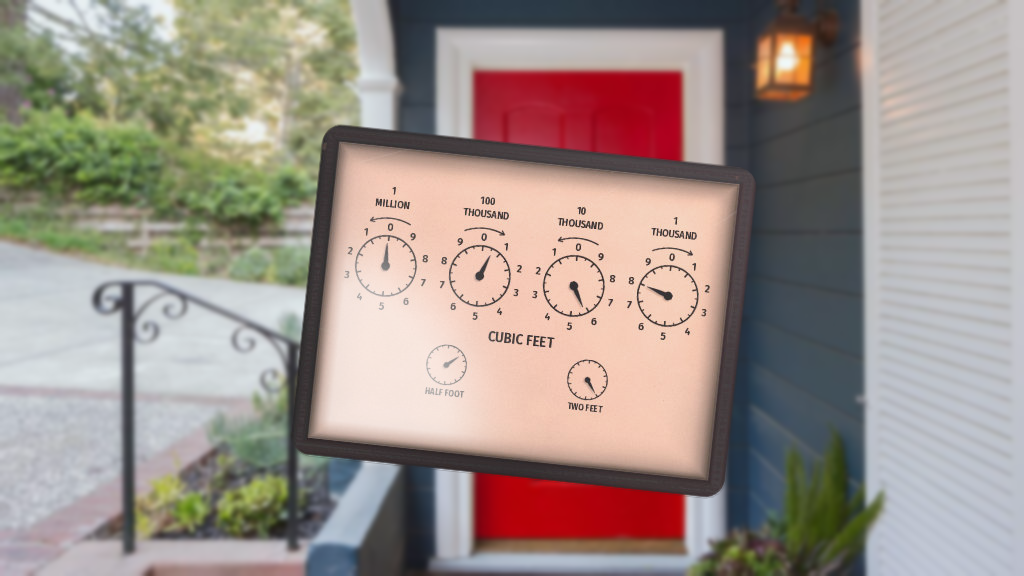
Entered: 5800 ft³
